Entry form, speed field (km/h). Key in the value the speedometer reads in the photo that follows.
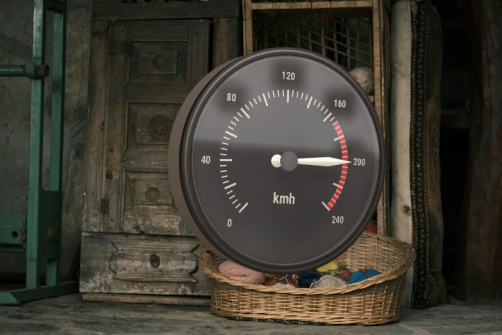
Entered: 200 km/h
